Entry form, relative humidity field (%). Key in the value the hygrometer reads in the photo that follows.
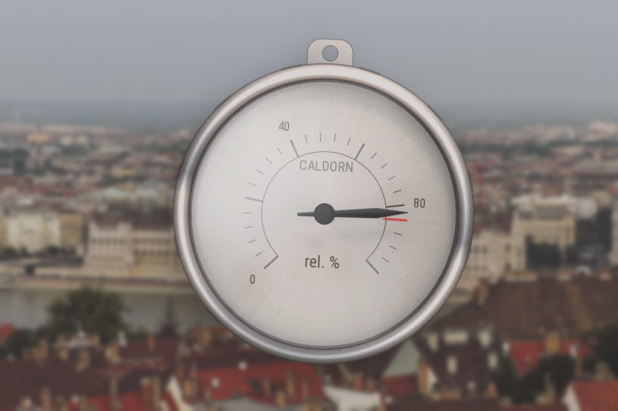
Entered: 82 %
